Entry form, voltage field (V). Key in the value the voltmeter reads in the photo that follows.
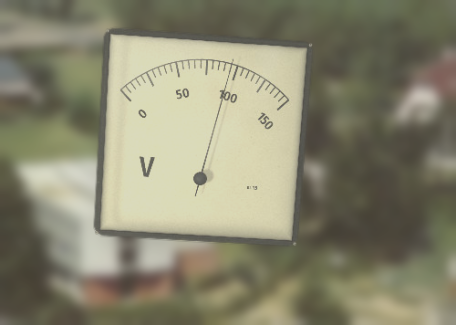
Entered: 95 V
